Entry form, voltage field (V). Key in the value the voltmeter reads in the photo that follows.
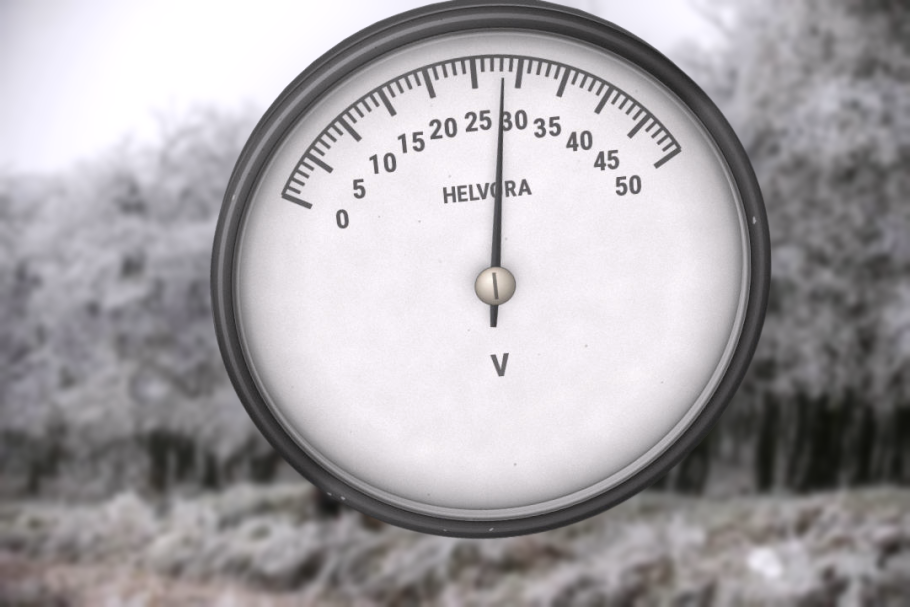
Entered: 28 V
